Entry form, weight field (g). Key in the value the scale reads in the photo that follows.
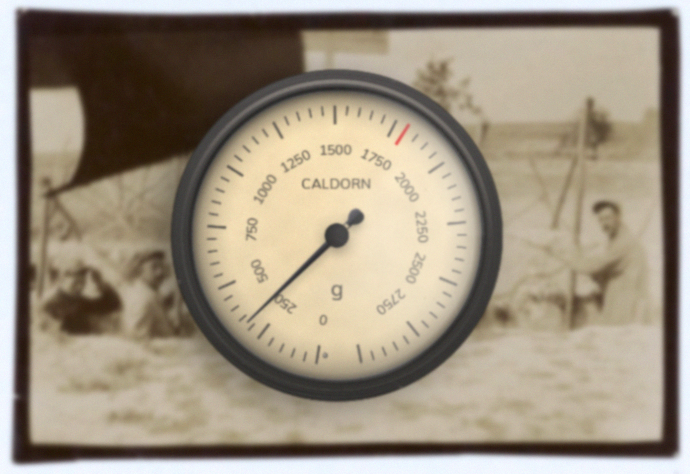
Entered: 325 g
